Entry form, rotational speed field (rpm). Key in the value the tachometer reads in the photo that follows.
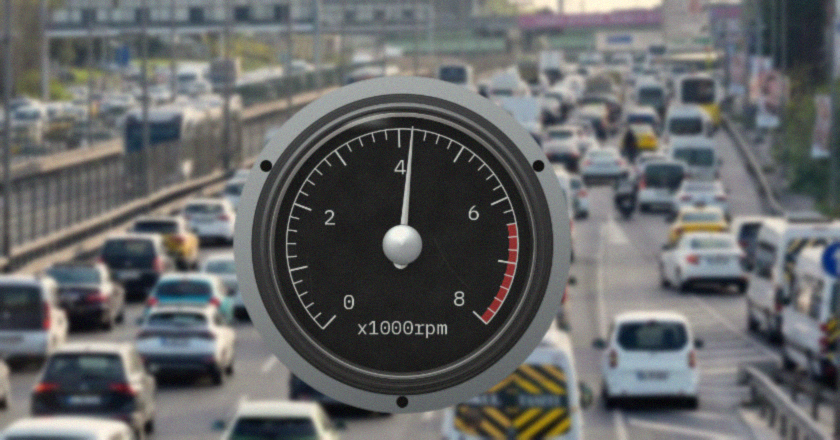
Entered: 4200 rpm
